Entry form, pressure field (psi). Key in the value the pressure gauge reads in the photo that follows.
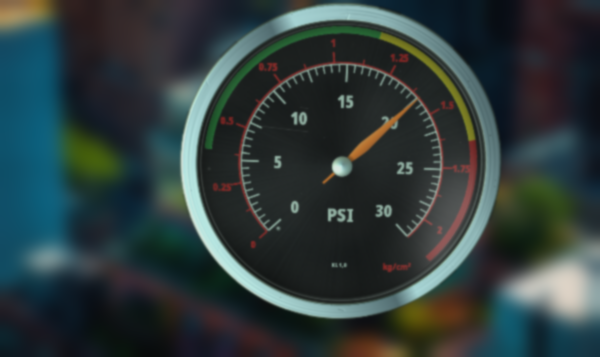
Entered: 20 psi
